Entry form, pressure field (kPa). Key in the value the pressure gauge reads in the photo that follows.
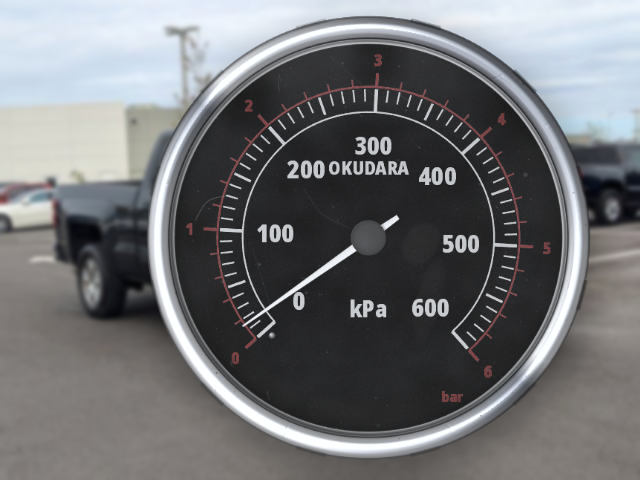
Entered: 15 kPa
